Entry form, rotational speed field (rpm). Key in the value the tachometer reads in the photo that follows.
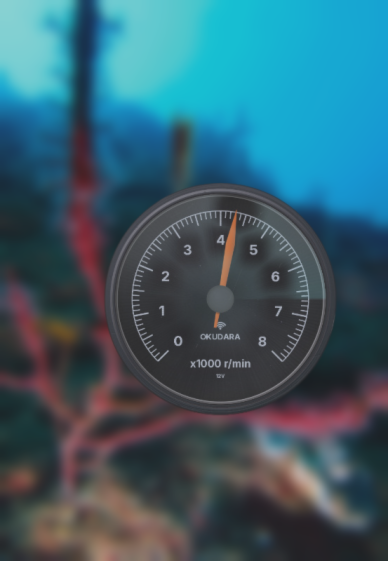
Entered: 4300 rpm
